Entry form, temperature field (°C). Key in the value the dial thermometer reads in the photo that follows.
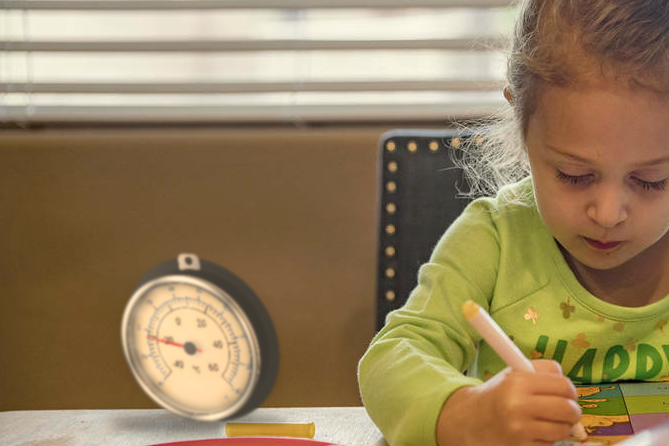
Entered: -20 °C
